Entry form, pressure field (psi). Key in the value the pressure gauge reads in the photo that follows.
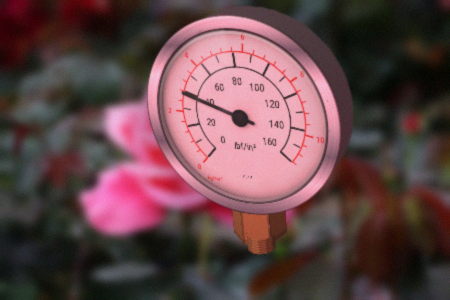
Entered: 40 psi
